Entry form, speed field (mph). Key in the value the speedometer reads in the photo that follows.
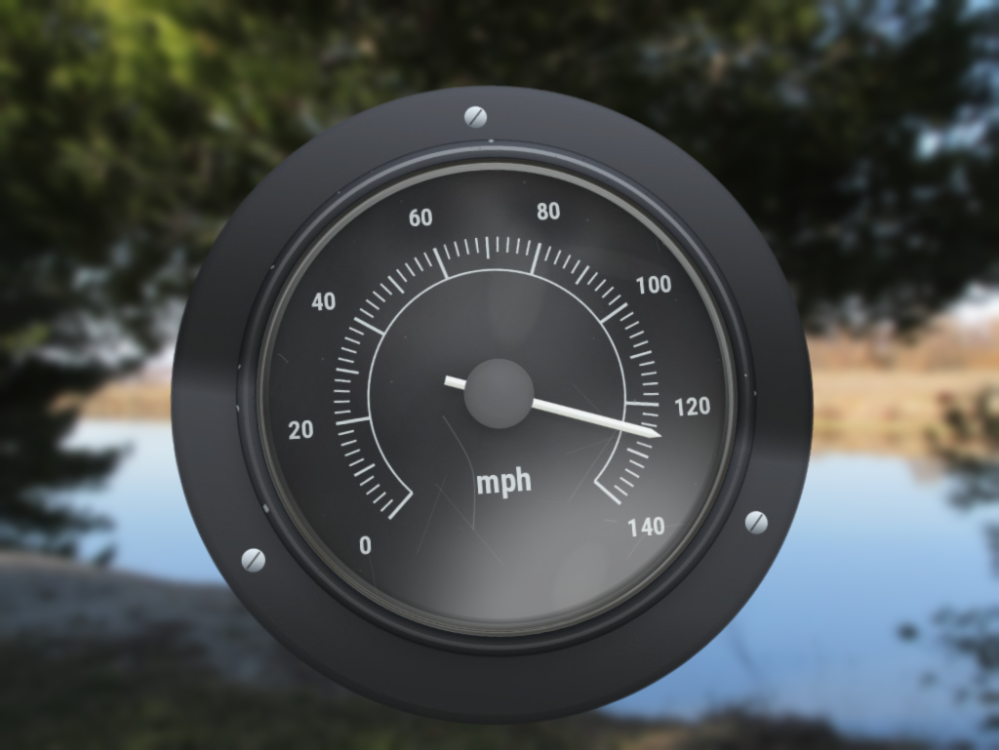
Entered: 126 mph
